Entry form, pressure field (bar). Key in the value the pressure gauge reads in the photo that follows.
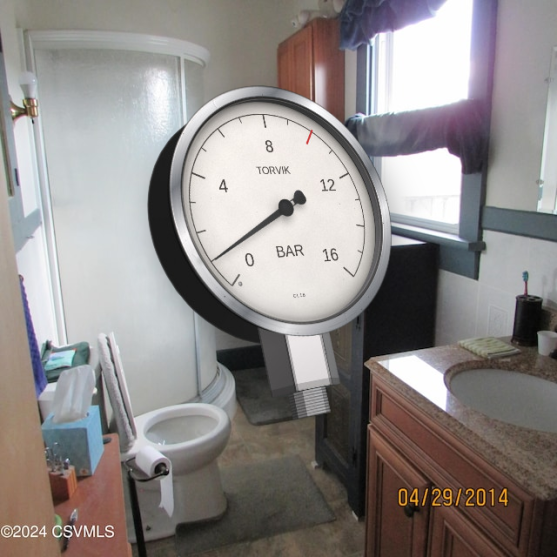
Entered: 1 bar
